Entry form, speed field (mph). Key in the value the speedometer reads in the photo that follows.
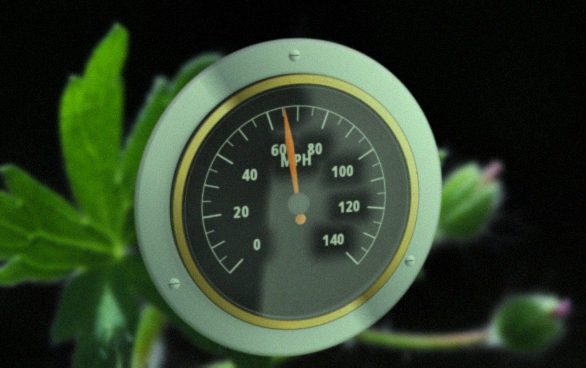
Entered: 65 mph
